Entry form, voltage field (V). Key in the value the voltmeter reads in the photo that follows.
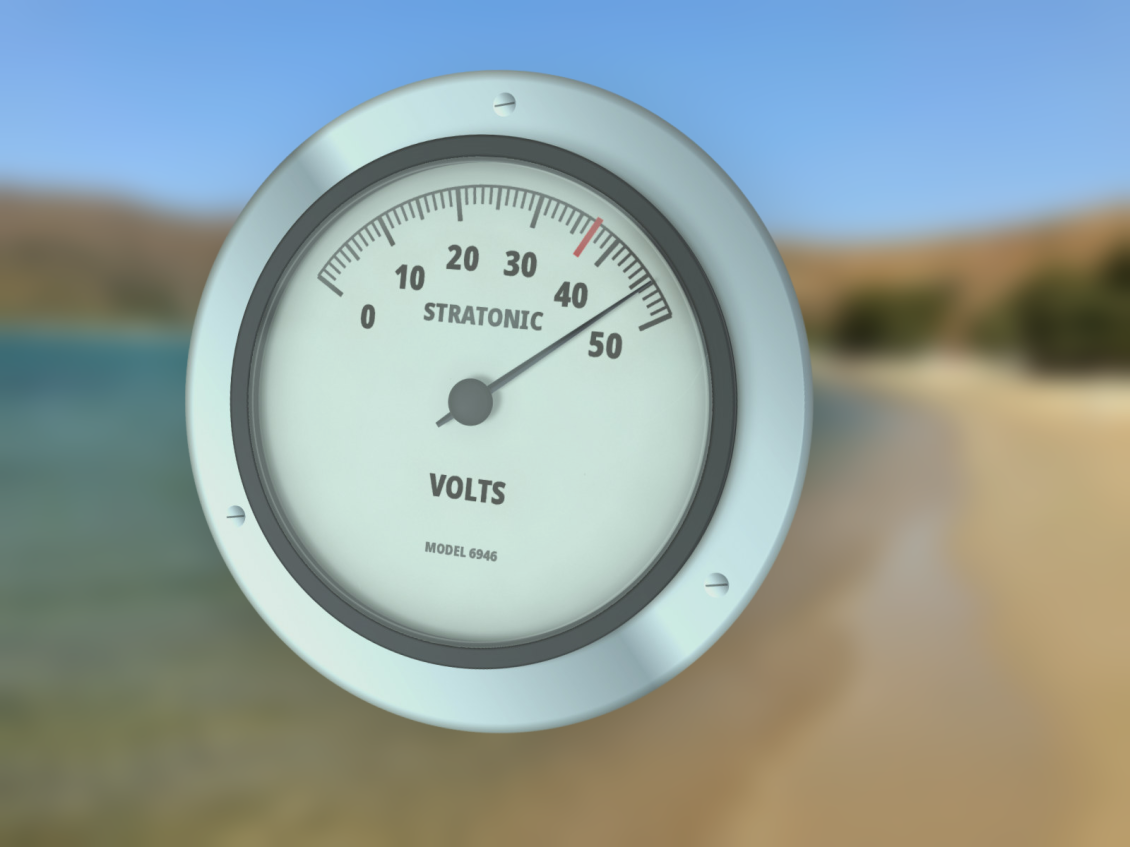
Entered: 46 V
